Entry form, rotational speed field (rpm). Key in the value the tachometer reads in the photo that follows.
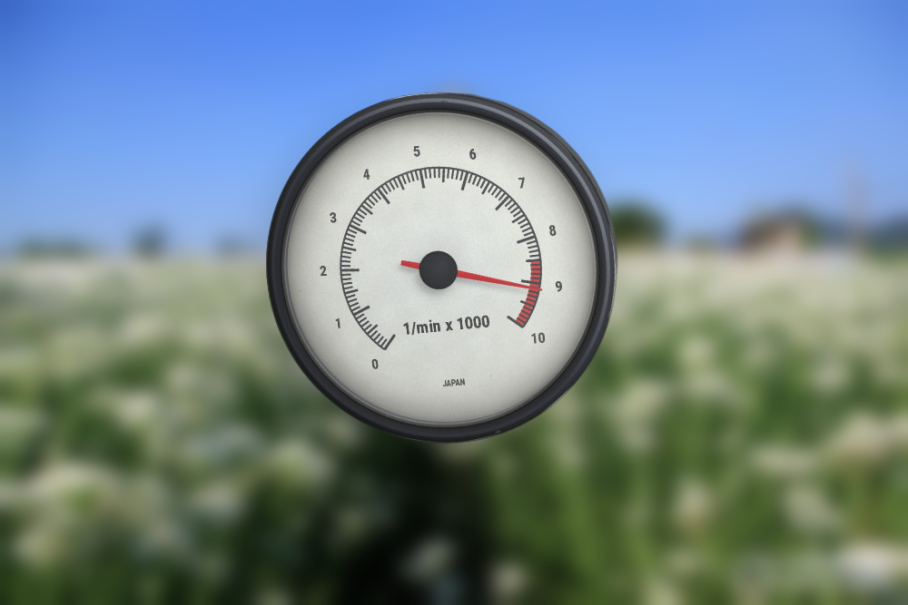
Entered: 9100 rpm
